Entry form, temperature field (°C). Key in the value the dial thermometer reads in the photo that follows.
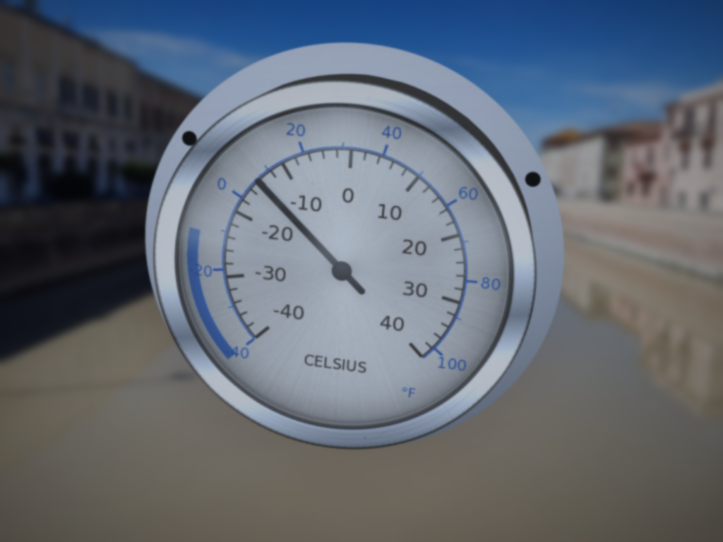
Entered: -14 °C
